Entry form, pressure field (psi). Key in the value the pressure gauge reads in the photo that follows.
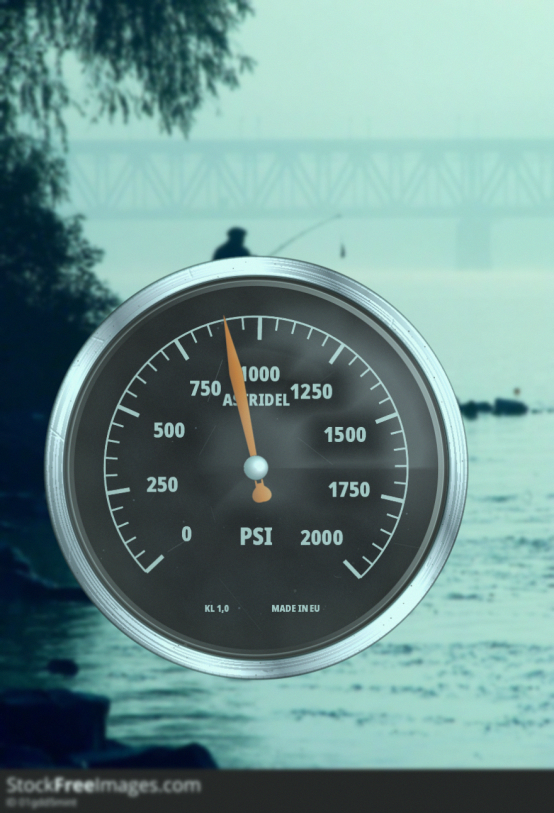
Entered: 900 psi
